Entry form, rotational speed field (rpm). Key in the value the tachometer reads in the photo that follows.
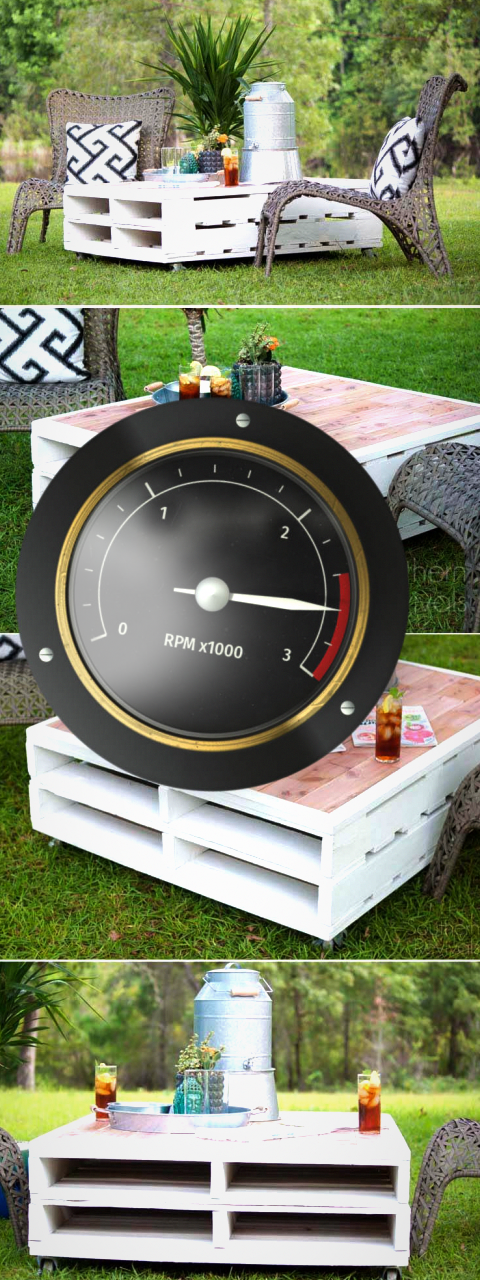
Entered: 2600 rpm
